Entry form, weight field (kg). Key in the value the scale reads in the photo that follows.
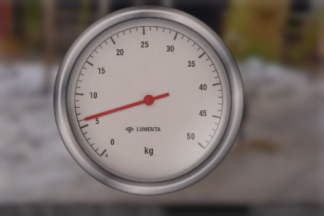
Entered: 6 kg
